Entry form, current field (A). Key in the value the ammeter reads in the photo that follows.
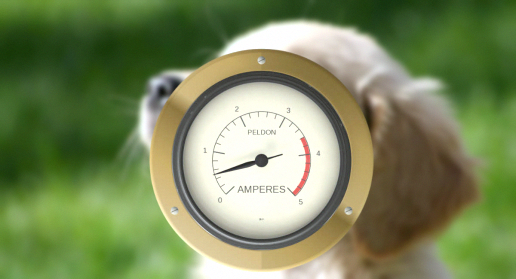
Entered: 0.5 A
